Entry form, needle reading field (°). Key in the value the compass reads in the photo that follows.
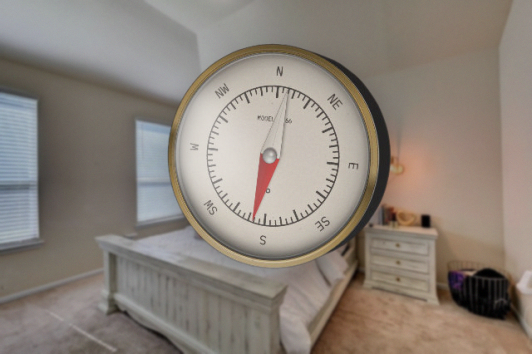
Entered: 190 °
